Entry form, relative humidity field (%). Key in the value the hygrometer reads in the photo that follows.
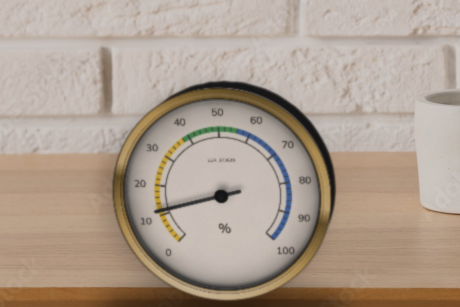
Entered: 12 %
